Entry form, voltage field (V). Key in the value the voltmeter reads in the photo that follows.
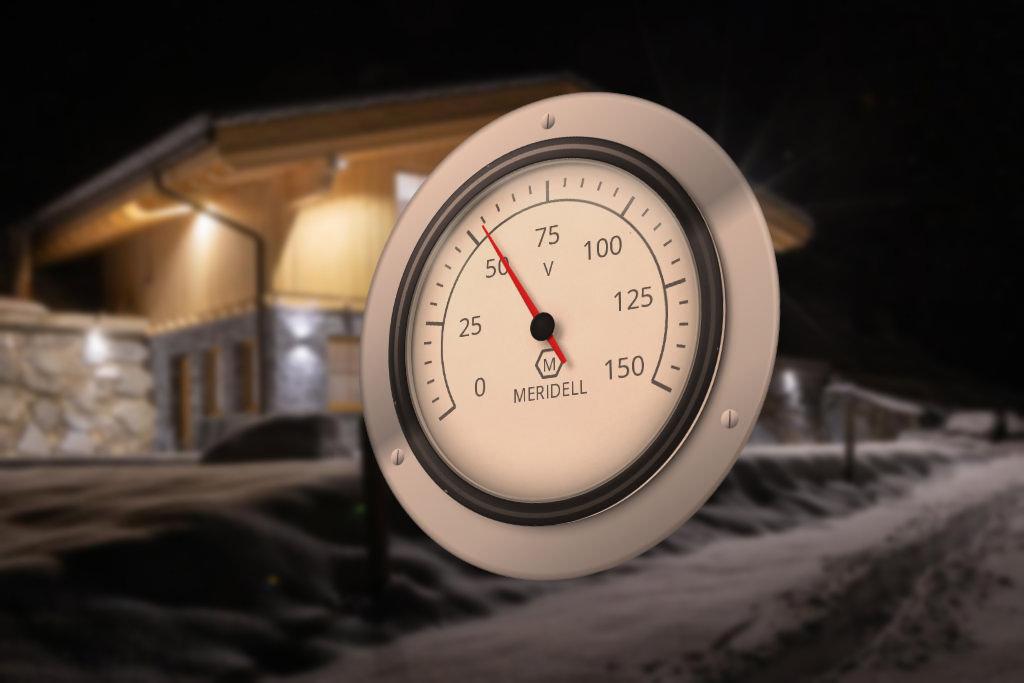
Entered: 55 V
